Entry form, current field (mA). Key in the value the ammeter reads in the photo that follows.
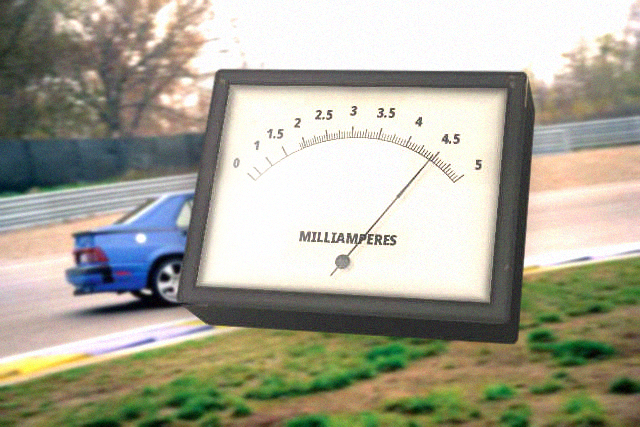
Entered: 4.5 mA
